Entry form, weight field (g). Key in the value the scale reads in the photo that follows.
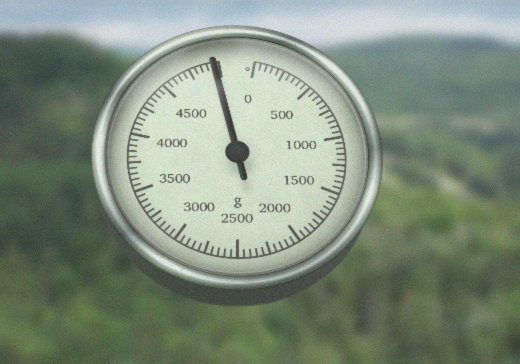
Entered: 4950 g
